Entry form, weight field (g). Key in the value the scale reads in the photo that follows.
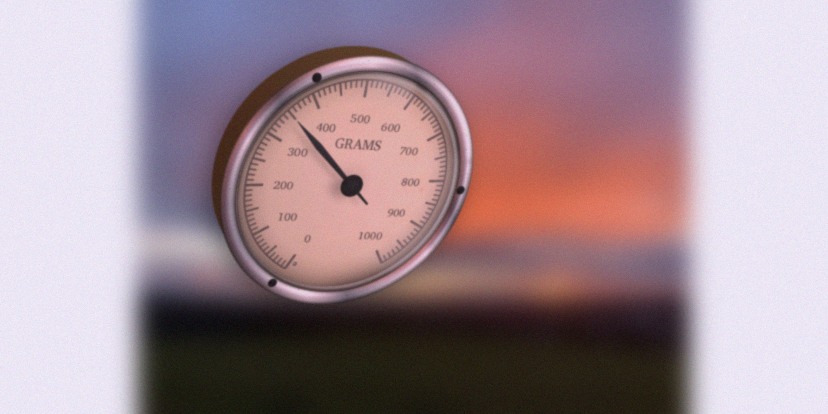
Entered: 350 g
